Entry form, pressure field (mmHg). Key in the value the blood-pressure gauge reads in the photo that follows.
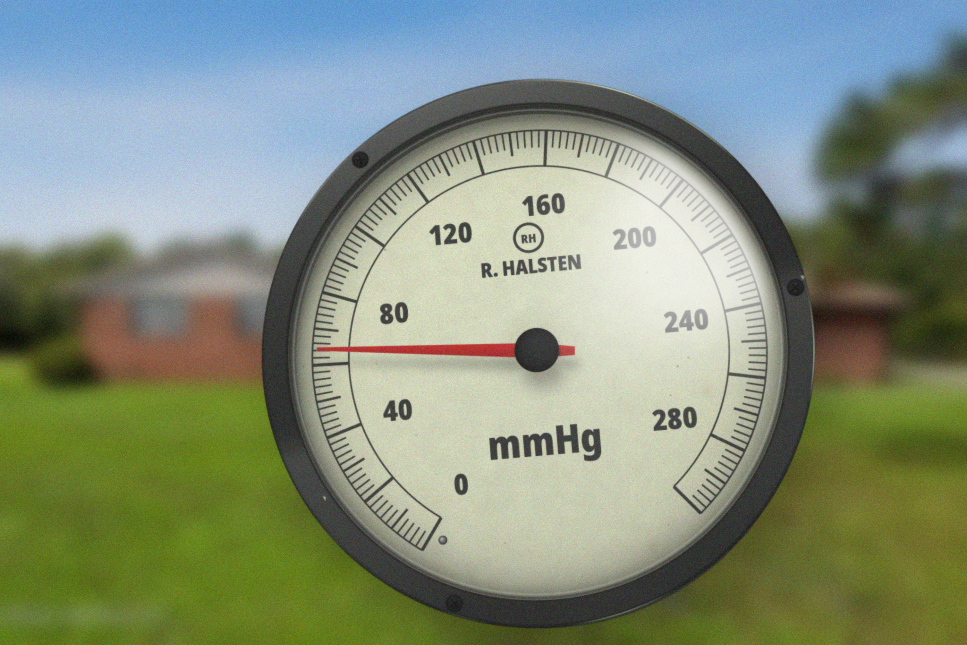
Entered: 64 mmHg
